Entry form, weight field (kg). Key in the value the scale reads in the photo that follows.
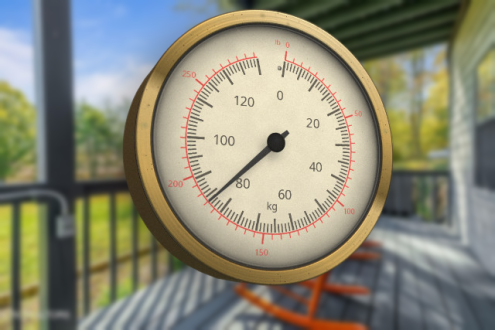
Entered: 84 kg
